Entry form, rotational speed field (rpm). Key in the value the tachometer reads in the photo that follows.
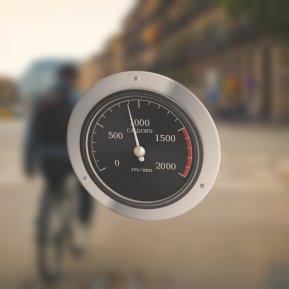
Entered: 900 rpm
